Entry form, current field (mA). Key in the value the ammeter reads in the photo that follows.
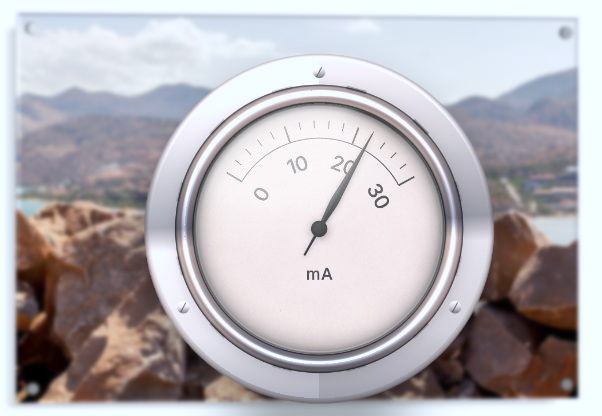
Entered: 22 mA
